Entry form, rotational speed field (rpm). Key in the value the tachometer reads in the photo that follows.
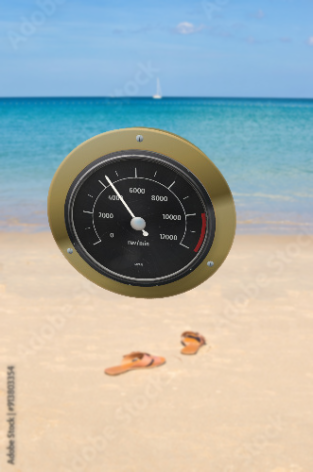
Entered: 4500 rpm
